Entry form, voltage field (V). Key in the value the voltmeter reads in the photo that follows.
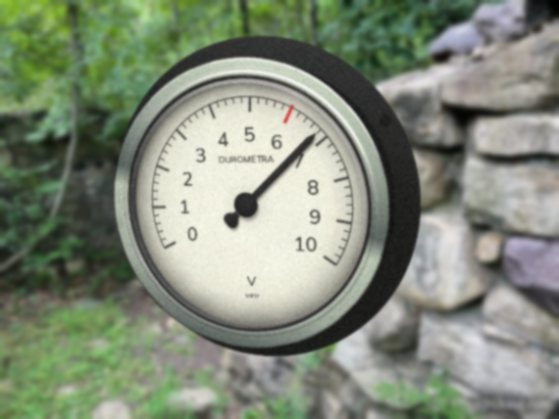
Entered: 6.8 V
